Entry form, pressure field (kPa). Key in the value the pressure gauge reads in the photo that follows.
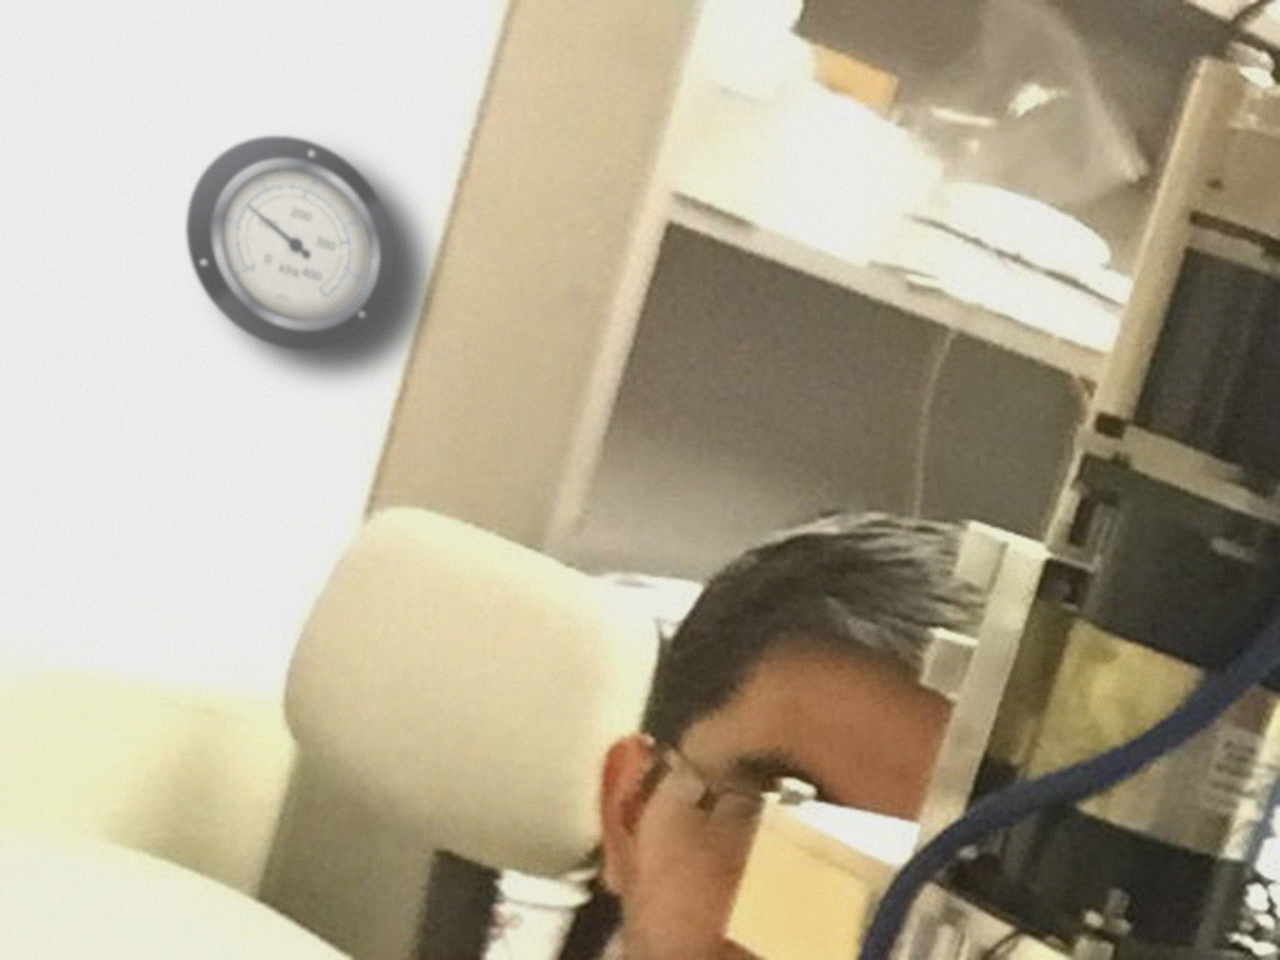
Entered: 100 kPa
